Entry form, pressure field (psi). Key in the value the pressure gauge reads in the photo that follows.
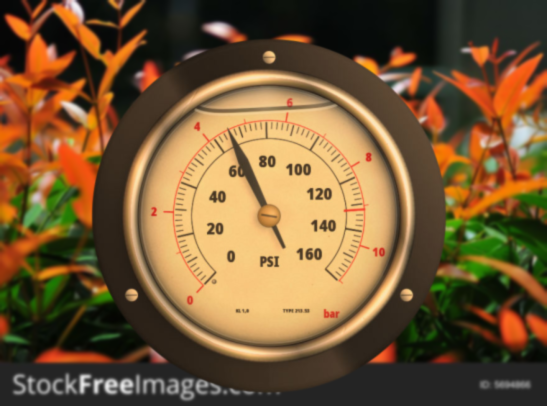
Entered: 66 psi
